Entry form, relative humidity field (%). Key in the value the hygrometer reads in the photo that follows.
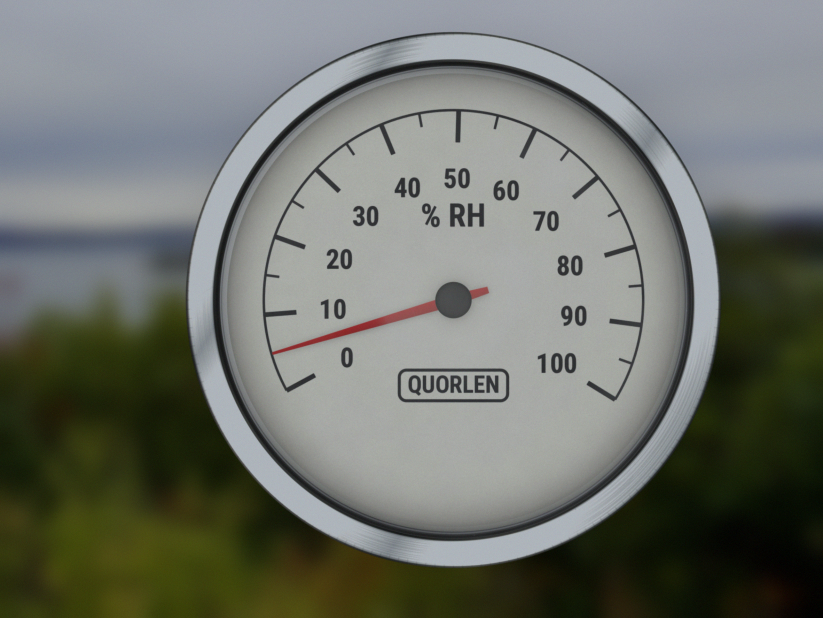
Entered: 5 %
